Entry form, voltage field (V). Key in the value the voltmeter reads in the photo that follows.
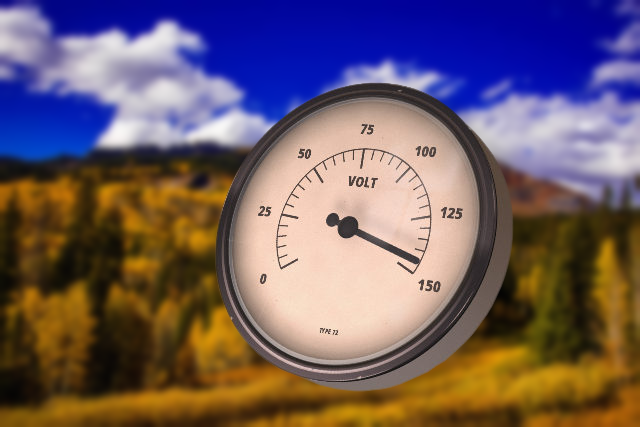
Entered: 145 V
